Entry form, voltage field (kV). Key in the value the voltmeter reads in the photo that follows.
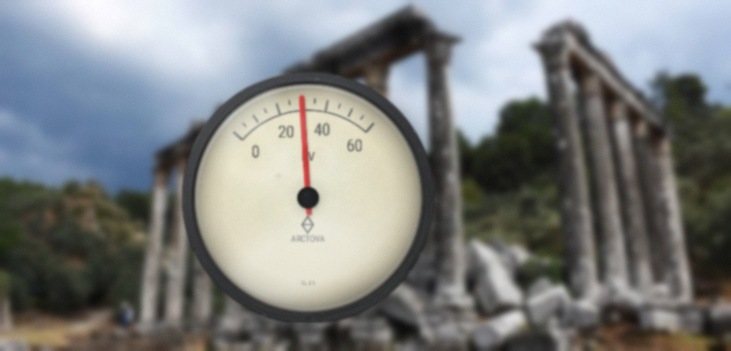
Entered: 30 kV
